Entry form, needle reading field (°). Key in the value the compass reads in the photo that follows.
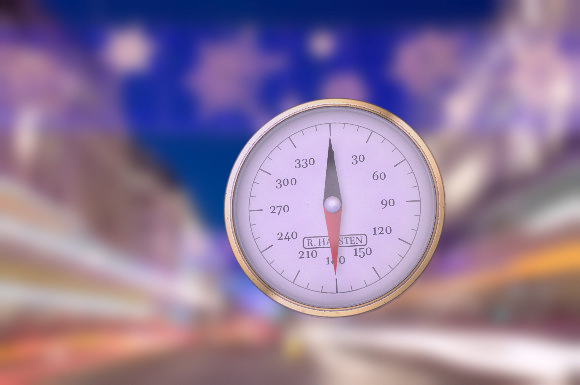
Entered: 180 °
